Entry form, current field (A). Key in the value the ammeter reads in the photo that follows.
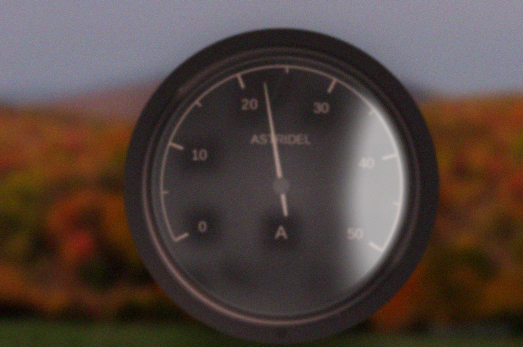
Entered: 22.5 A
